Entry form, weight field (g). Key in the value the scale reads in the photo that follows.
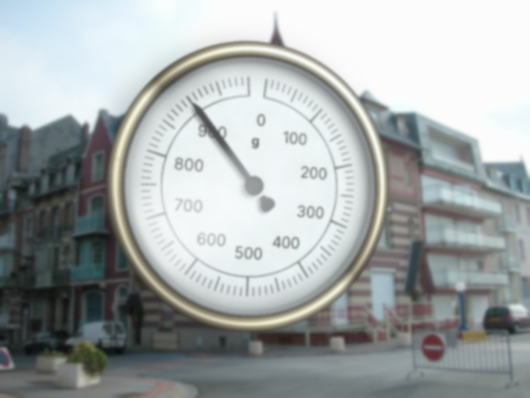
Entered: 900 g
